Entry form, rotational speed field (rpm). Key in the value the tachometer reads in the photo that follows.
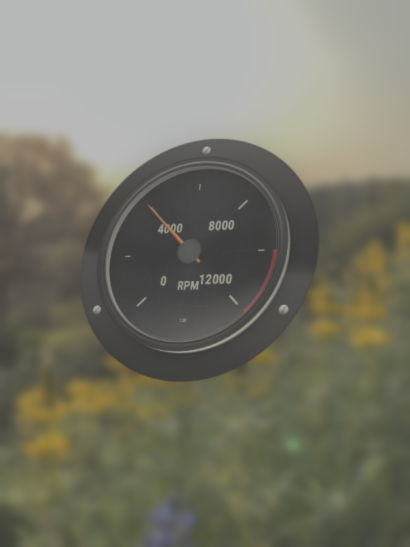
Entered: 4000 rpm
